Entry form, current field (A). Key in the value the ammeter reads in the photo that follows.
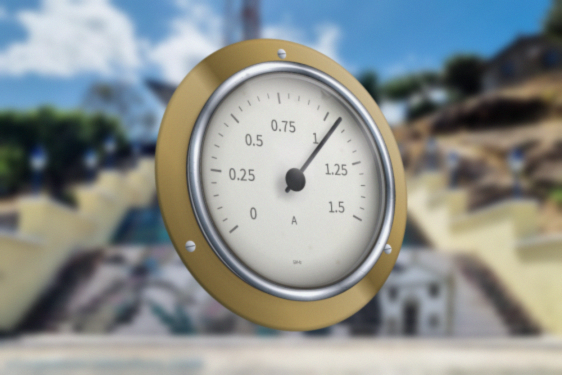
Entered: 1.05 A
